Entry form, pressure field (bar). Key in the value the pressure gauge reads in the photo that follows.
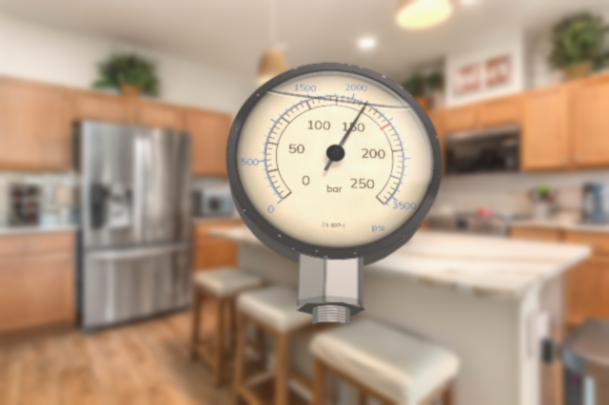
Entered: 150 bar
